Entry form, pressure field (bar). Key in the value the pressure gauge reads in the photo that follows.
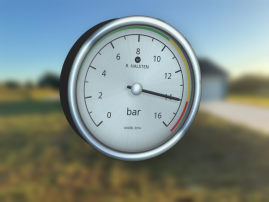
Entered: 14 bar
